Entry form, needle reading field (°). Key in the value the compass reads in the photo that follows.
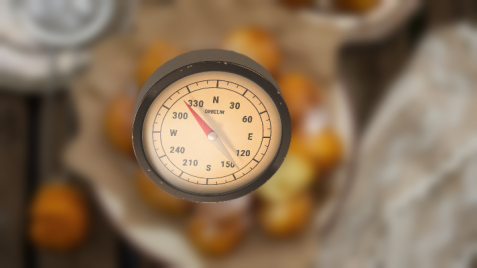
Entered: 320 °
